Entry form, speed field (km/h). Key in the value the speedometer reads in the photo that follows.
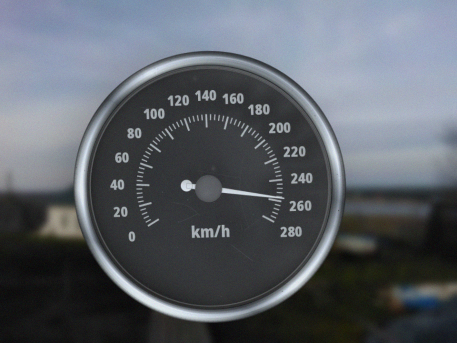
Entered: 256 km/h
